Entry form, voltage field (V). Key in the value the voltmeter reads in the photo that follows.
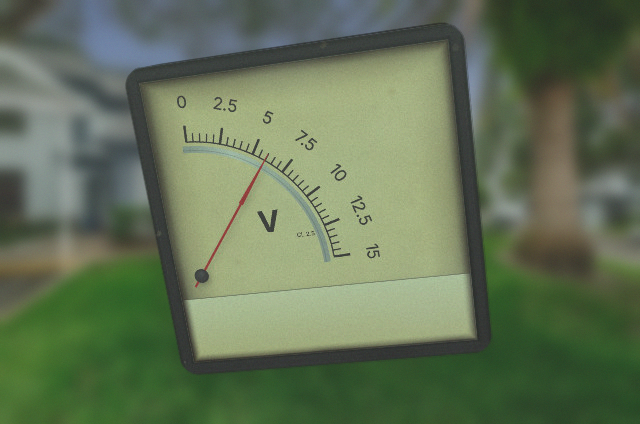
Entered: 6 V
